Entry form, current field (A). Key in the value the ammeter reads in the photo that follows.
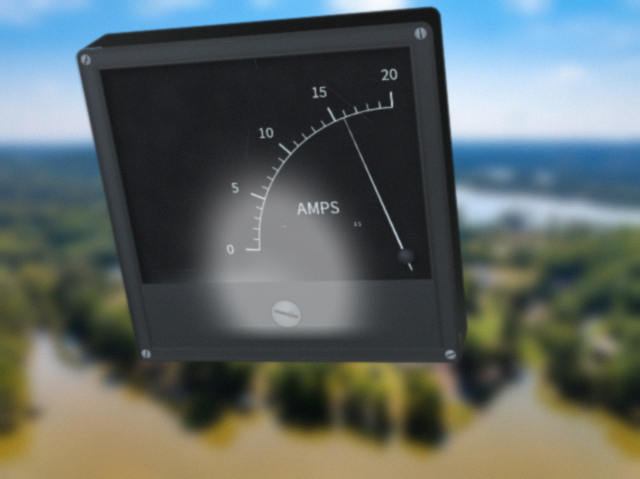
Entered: 16 A
